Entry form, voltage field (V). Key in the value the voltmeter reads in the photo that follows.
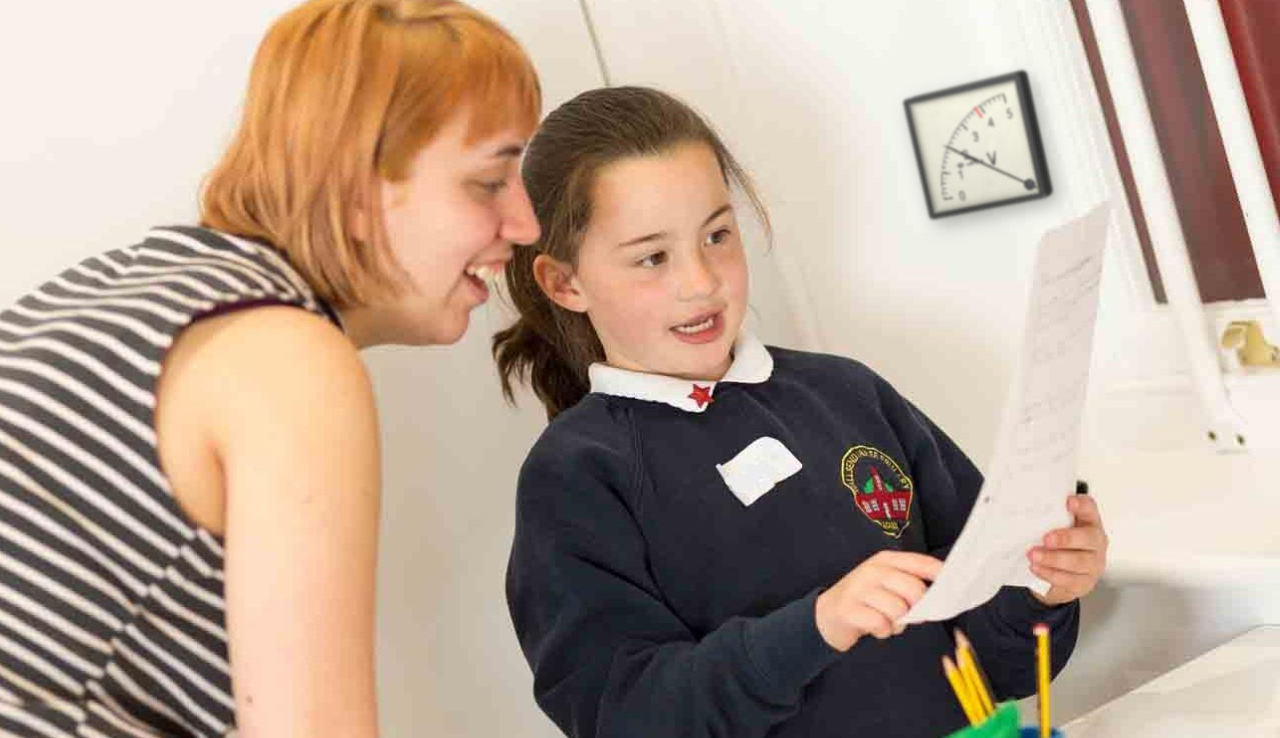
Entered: 2 V
